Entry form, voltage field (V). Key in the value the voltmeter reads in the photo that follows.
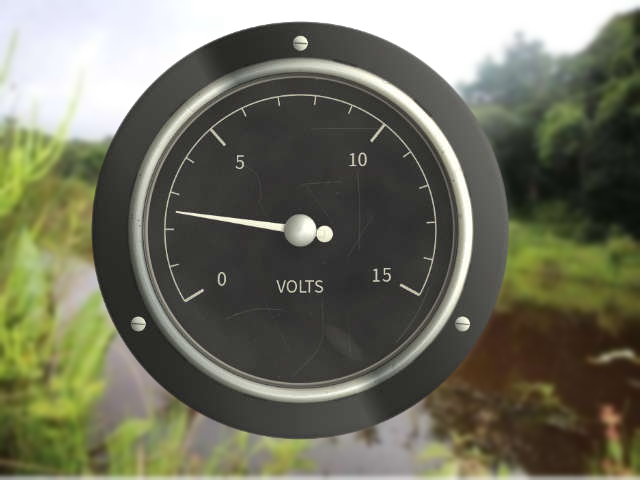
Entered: 2.5 V
